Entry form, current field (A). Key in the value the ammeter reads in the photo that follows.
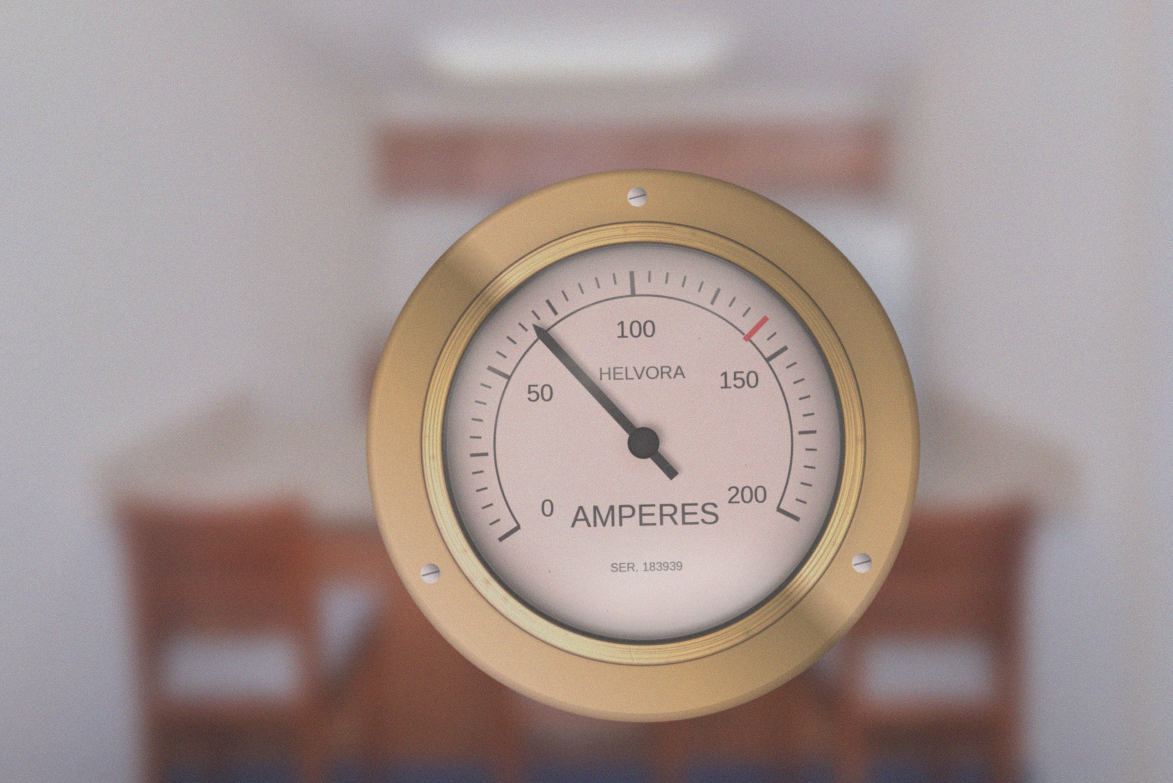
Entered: 67.5 A
